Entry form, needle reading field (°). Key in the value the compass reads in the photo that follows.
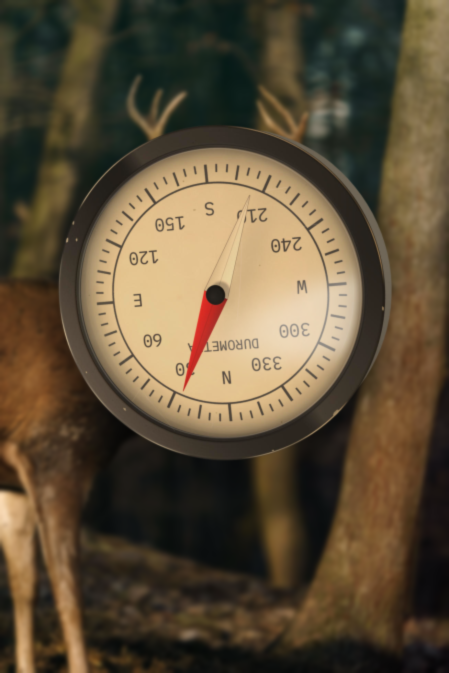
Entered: 25 °
